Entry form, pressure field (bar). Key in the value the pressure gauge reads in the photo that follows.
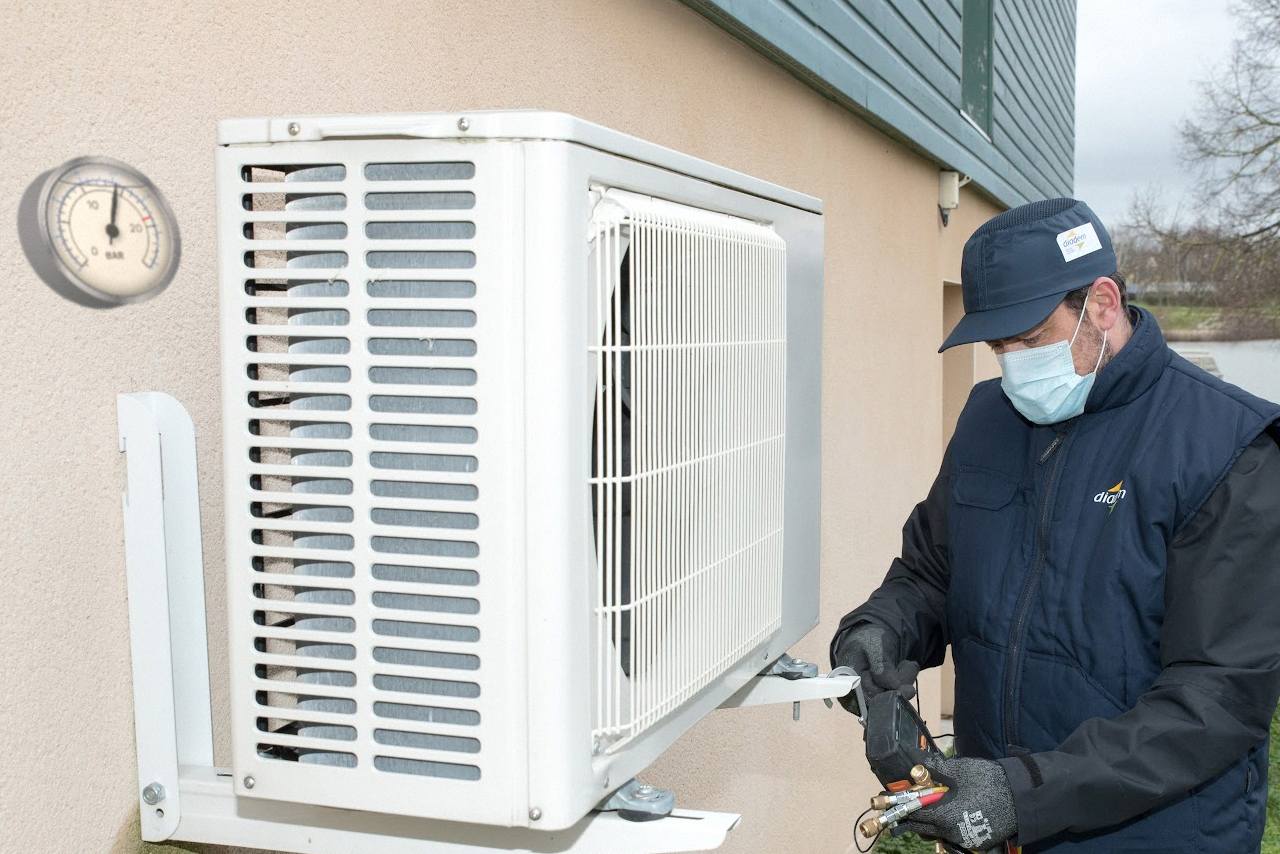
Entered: 14 bar
